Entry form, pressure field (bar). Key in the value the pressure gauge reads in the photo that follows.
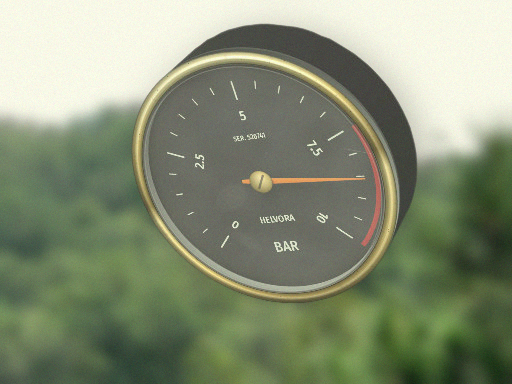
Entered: 8.5 bar
